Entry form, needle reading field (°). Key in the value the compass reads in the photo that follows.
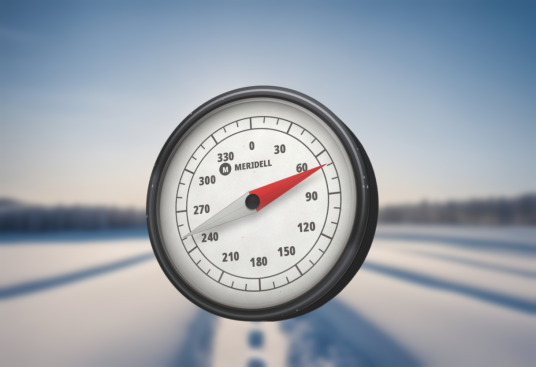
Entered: 70 °
